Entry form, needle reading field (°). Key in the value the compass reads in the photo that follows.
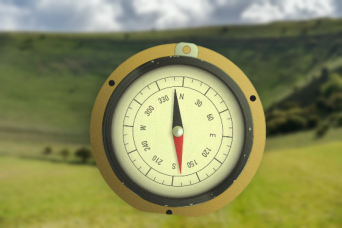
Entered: 170 °
